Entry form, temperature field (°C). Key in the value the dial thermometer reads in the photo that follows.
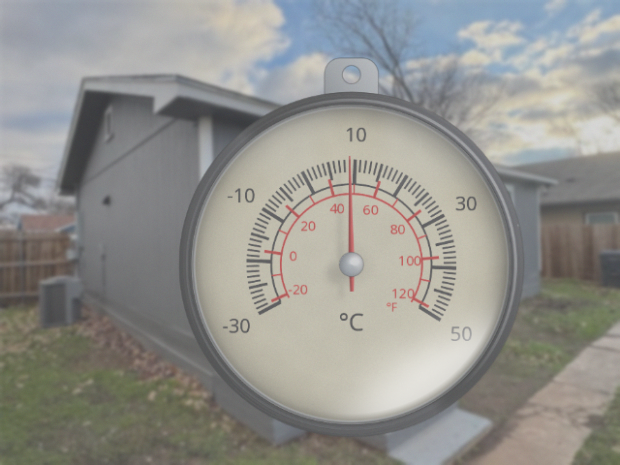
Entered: 9 °C
